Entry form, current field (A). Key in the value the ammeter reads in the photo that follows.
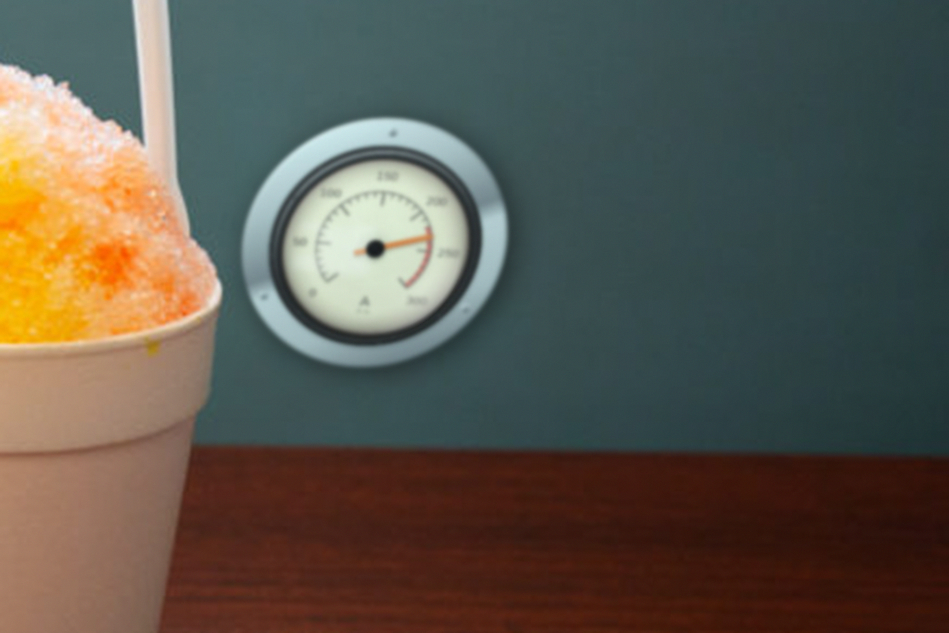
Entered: 230 A
